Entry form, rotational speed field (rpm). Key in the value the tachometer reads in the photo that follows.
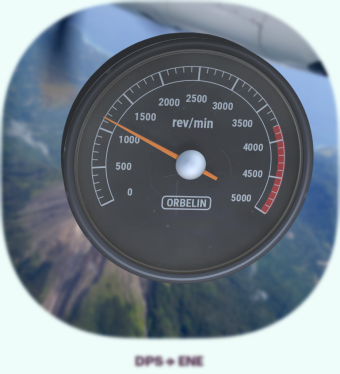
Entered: 1150 rpm
